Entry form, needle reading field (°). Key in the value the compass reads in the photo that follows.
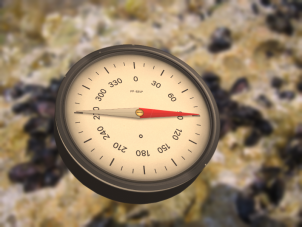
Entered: 90 °
